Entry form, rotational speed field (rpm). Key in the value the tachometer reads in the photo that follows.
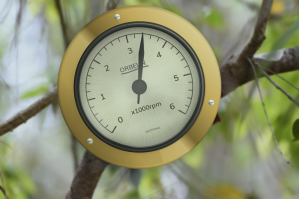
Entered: 3400 rpm
